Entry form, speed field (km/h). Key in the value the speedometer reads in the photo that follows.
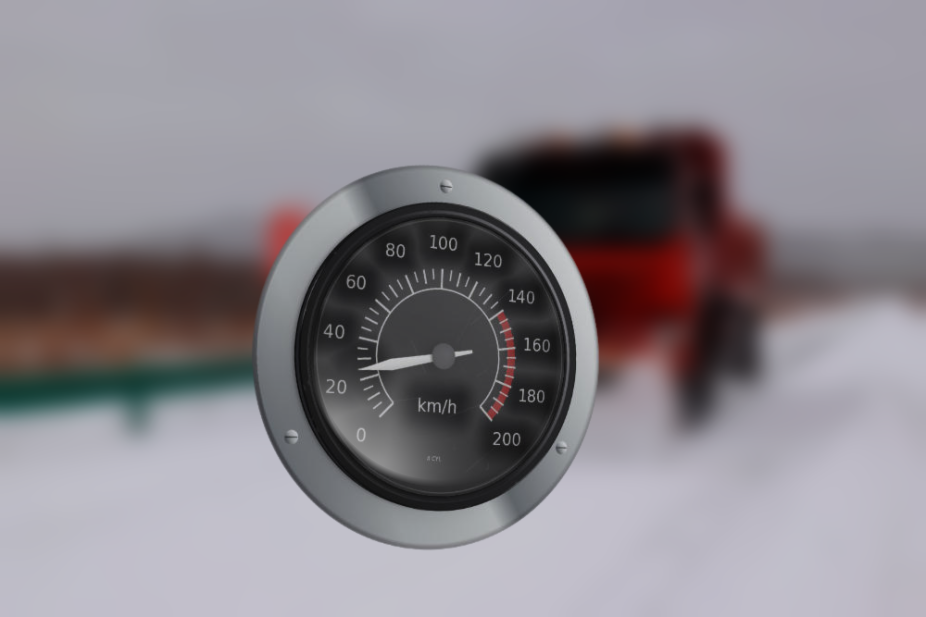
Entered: 25 km/h
